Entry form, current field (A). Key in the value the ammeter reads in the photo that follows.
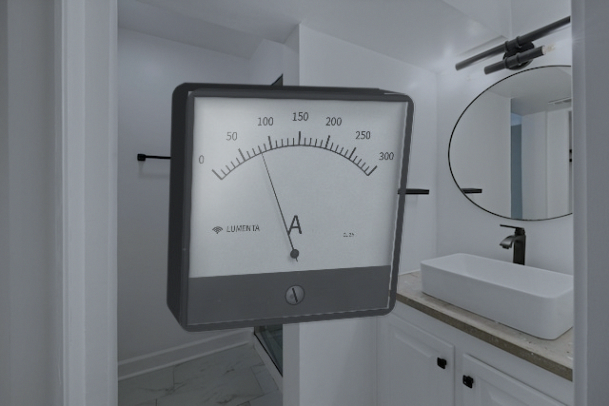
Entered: 80 A
